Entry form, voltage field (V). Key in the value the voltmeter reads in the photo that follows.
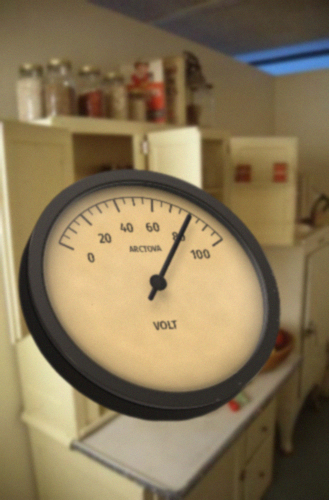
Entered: 80 V
